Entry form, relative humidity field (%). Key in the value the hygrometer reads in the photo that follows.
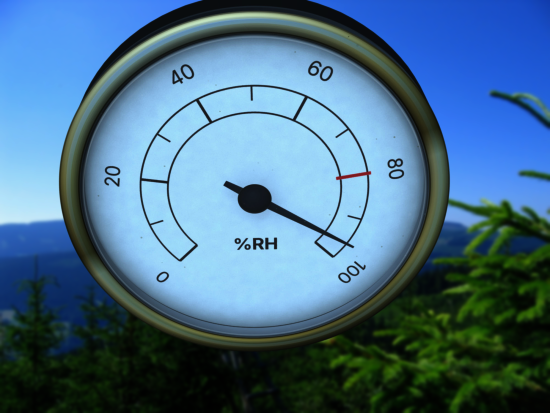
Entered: 95 %
